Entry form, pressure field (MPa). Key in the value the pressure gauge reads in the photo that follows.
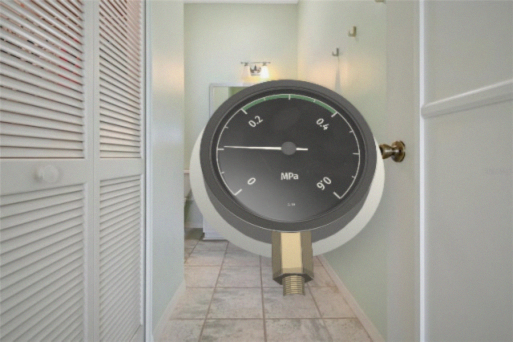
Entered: 0.1 MPa
